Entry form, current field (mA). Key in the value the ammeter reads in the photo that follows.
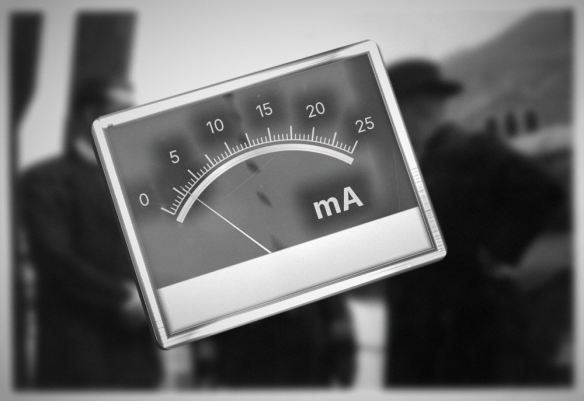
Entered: 3 mA
